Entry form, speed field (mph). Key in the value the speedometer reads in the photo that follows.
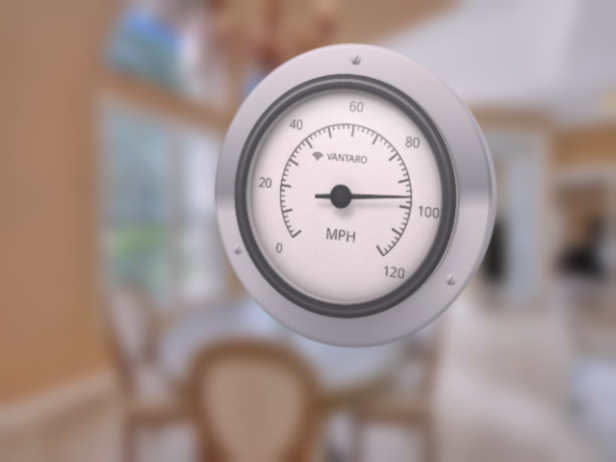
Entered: 96 mph
